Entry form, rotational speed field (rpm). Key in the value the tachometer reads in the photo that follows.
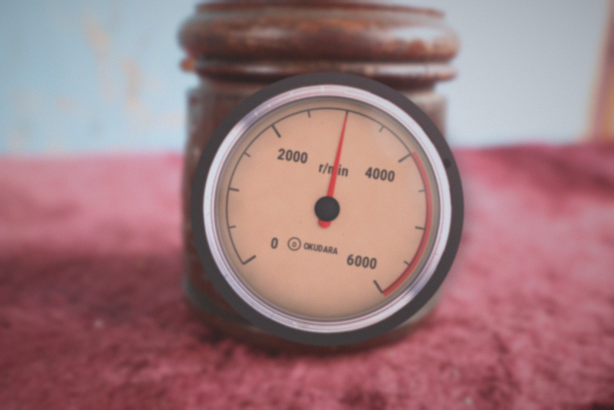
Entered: 3000 rpm
